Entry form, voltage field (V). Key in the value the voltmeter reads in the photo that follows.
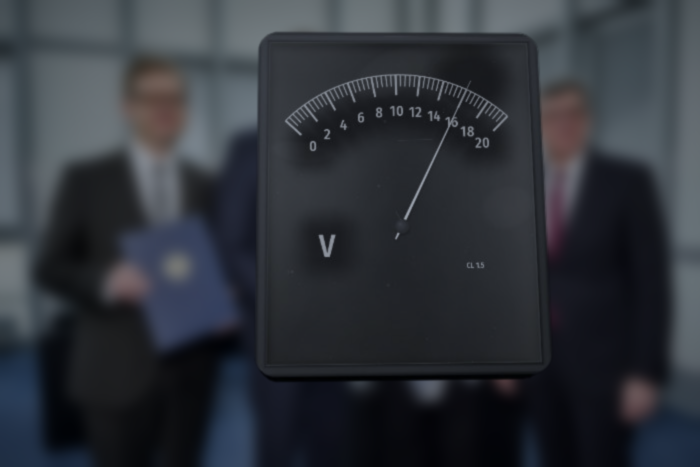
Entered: 16 V
